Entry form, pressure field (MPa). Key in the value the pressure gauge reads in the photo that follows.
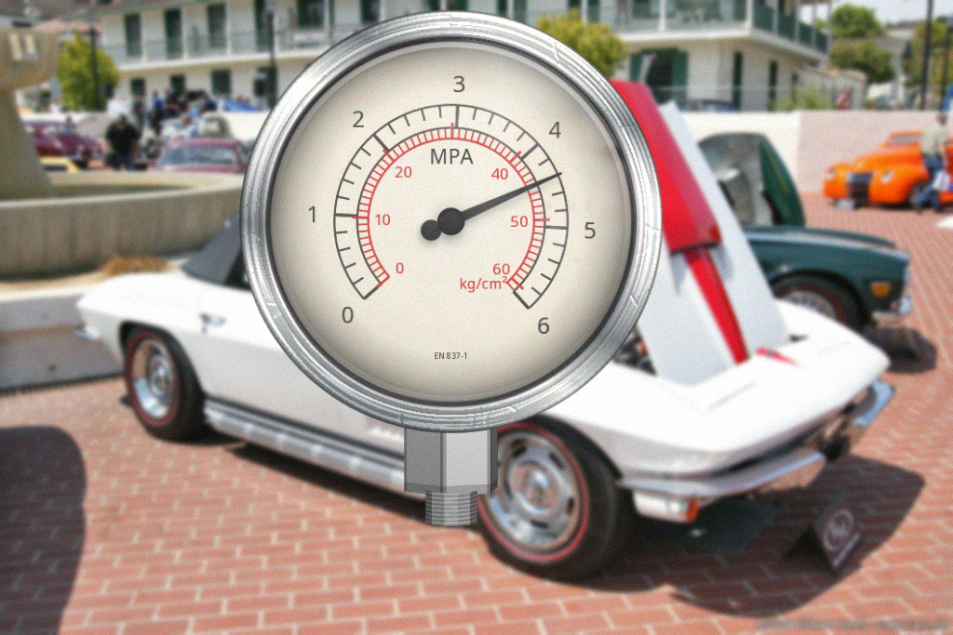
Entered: 4.4 MPa
